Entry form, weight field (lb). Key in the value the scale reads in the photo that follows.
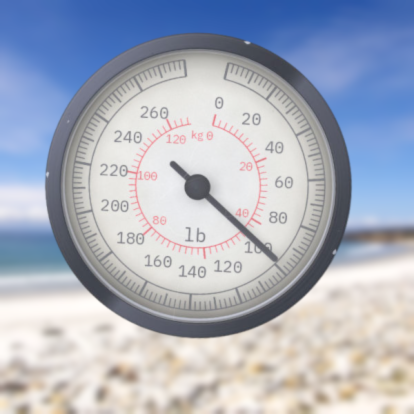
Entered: 98 lb
